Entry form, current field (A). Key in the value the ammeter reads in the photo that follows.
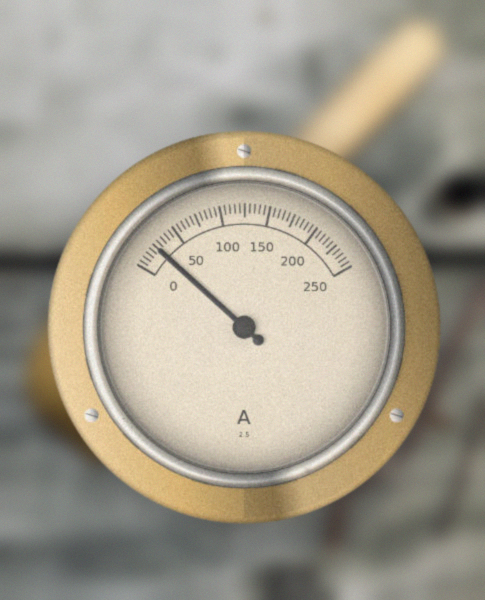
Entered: 25 A
